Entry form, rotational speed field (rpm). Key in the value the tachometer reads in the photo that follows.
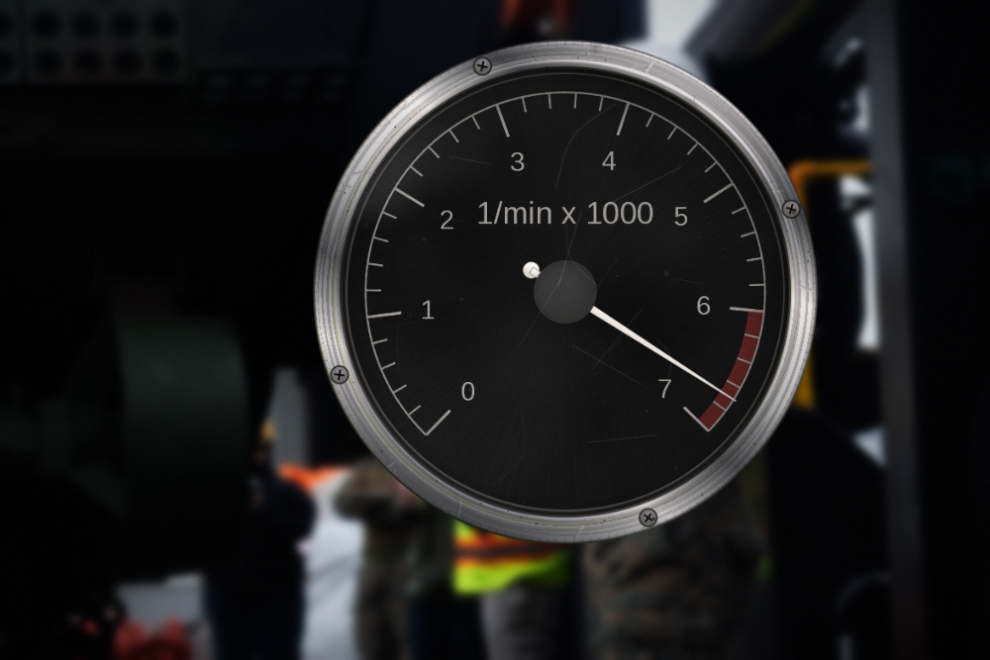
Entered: 6700 rpm
